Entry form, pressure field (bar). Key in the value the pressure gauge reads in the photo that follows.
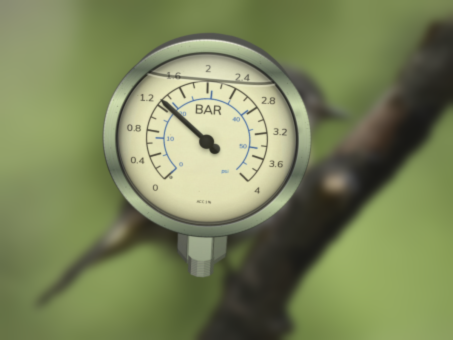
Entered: 1.3 bar
